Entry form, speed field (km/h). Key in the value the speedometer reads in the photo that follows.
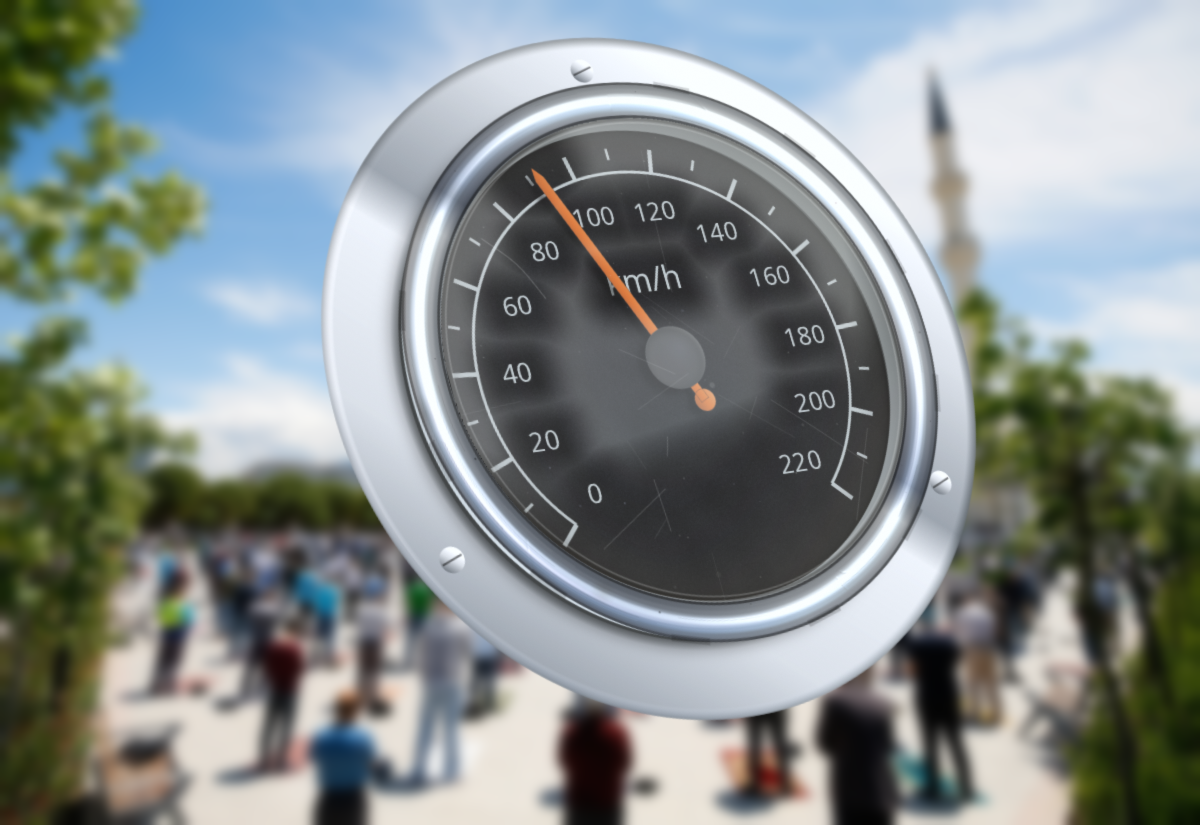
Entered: 90 km/h
